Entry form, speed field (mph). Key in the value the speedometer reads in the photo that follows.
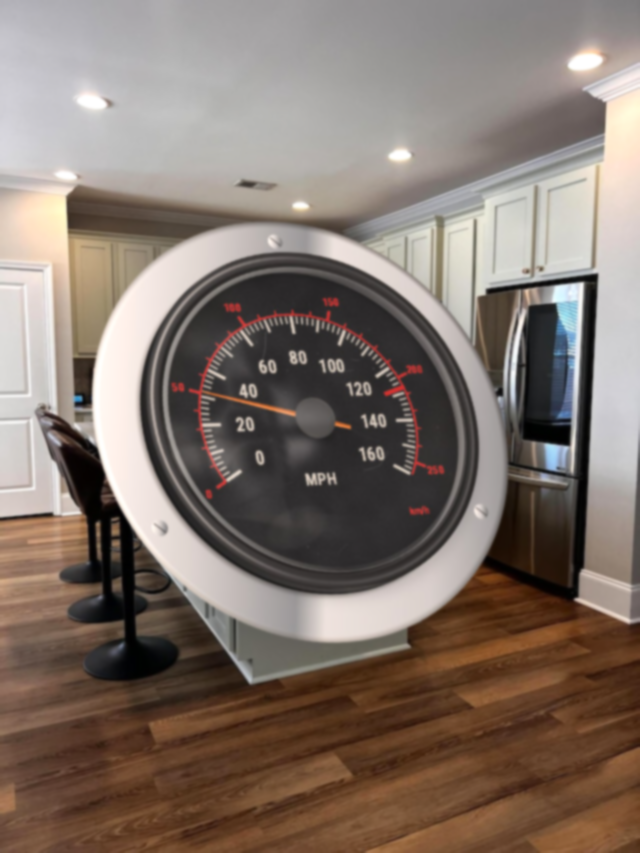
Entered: 30 mph
